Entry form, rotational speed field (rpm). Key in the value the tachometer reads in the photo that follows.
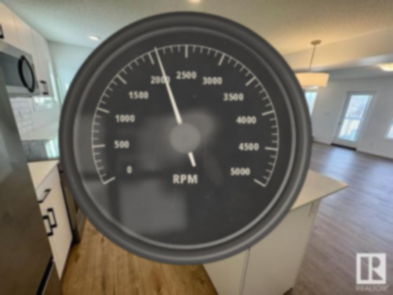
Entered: 2100 rpm
